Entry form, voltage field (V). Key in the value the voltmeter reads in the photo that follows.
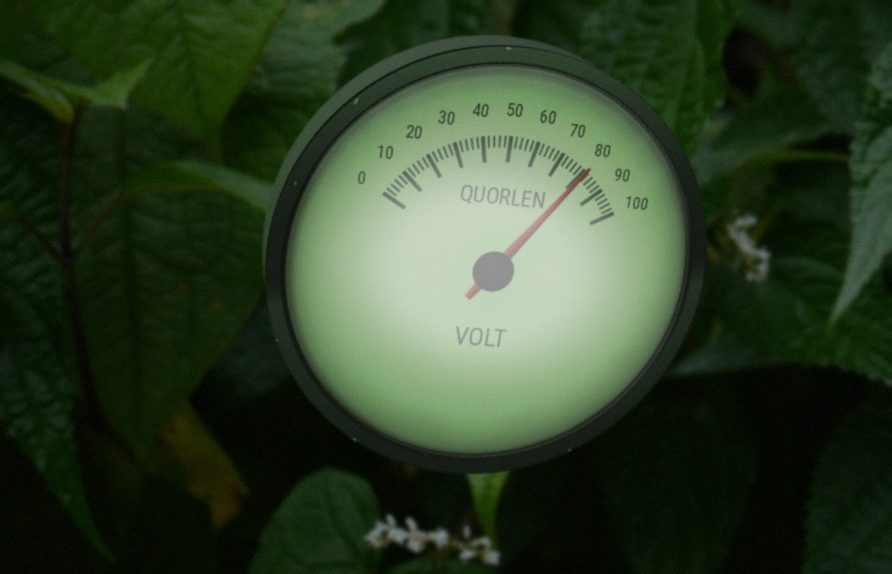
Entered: 80 V
